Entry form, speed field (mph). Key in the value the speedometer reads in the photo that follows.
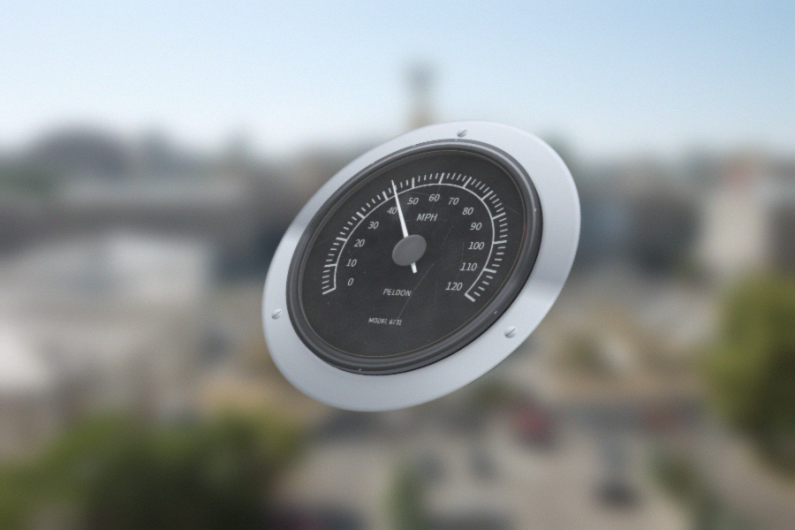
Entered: 44 mph
